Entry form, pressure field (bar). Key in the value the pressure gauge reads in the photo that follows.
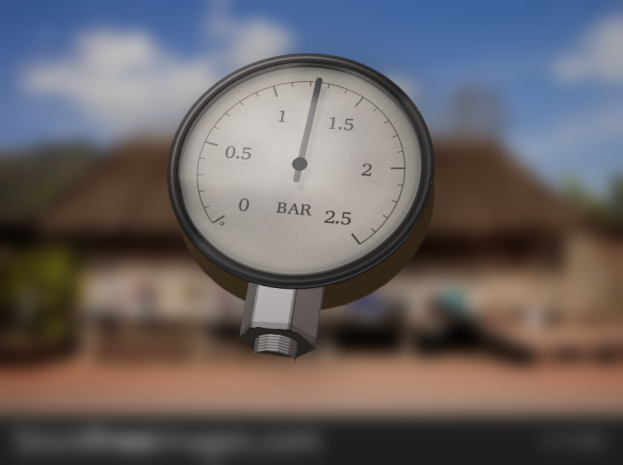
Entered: 1.25 bar
